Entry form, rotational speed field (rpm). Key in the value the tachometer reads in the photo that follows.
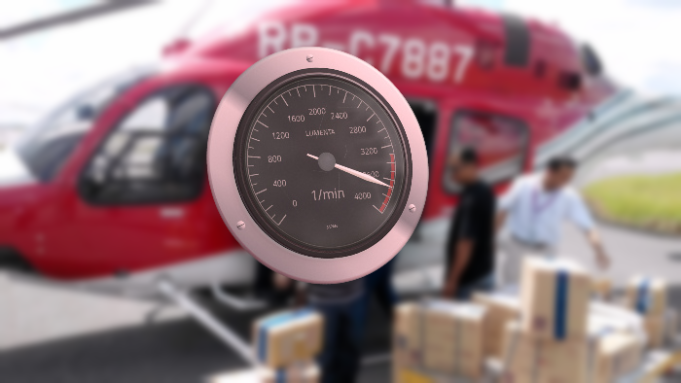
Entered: 3700 rpm
